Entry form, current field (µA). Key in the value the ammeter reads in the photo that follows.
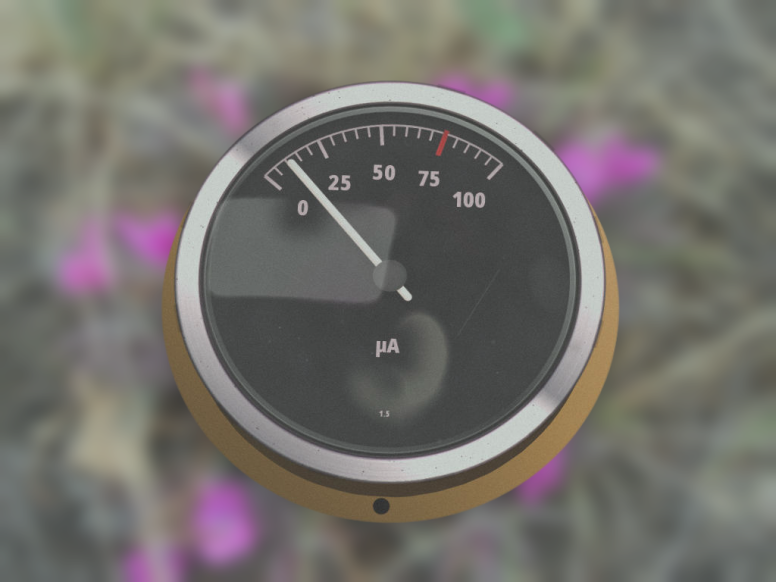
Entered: 10 µA
